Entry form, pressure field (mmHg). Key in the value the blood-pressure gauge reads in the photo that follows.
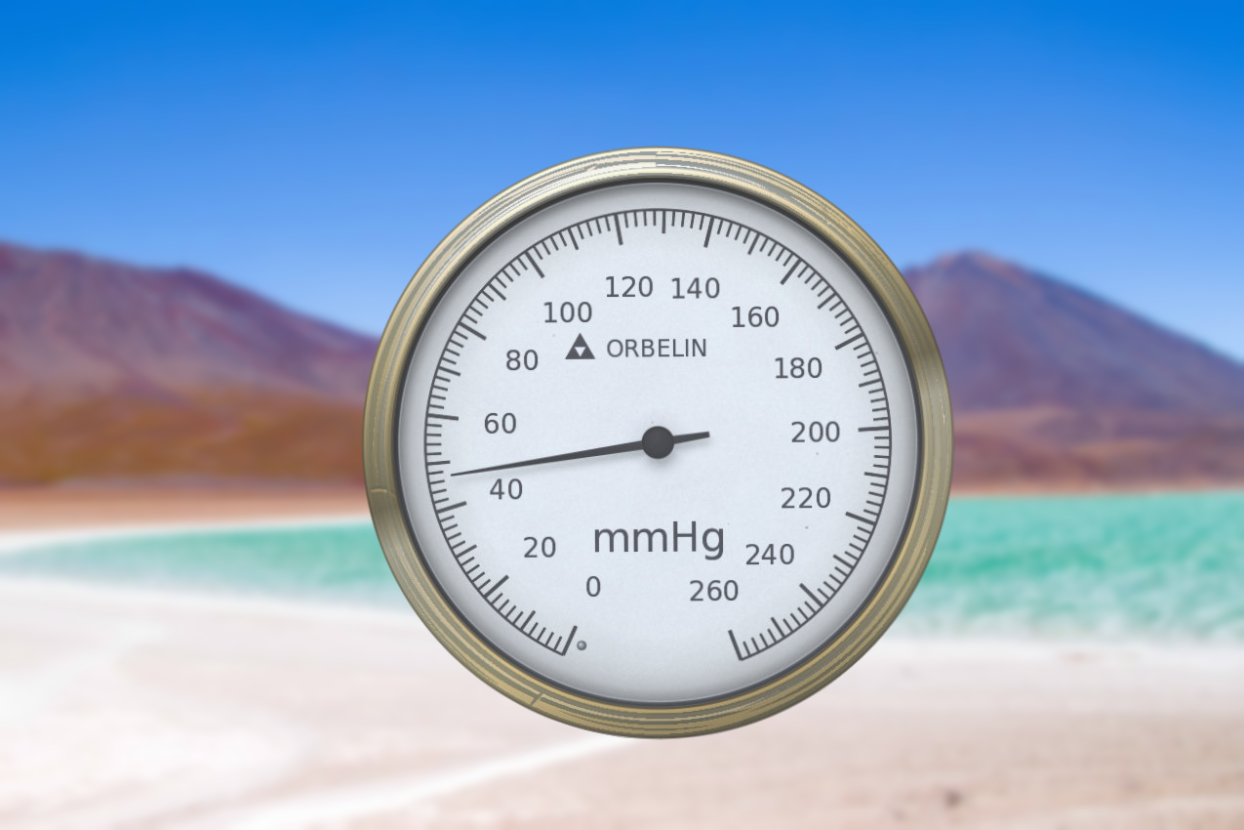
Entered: 47 mmHg
